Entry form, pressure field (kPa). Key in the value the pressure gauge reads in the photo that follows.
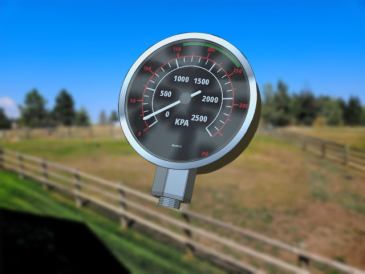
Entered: 100 kPa
